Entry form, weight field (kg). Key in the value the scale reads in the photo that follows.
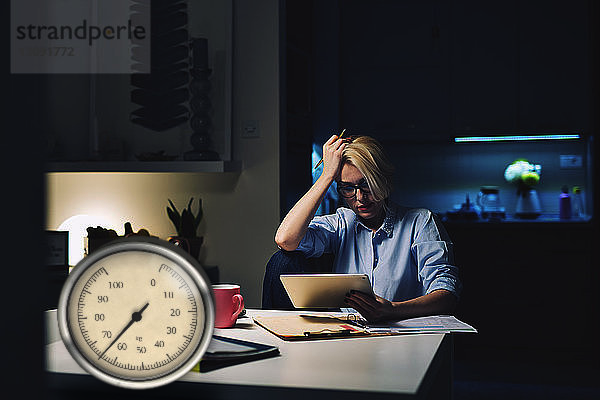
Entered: 65 kg
